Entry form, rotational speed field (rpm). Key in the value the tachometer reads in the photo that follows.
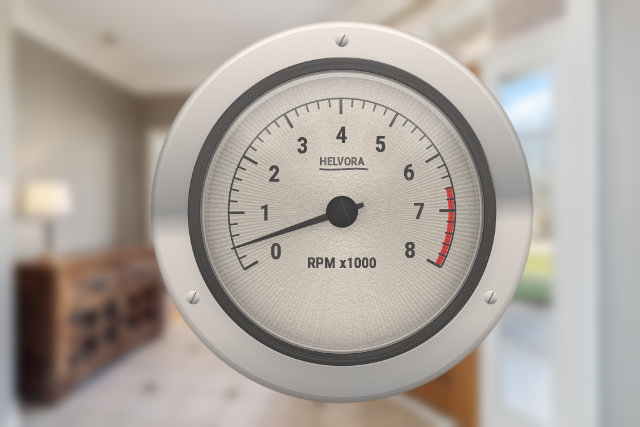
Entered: 400 rpm
